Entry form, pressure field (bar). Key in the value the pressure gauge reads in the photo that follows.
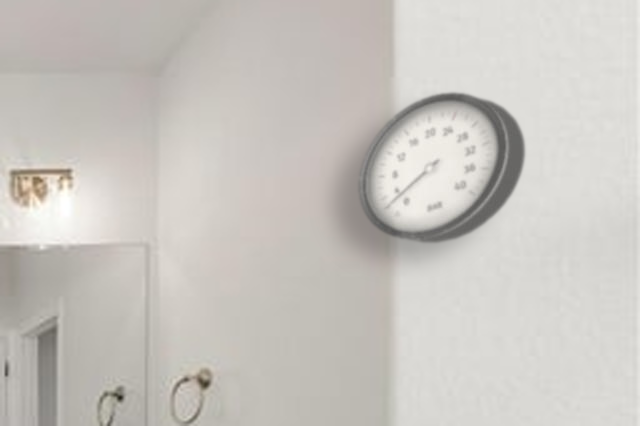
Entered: 2 bar
